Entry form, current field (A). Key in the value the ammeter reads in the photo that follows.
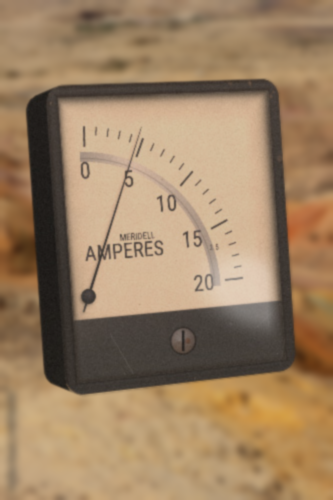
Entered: 4.5 A
